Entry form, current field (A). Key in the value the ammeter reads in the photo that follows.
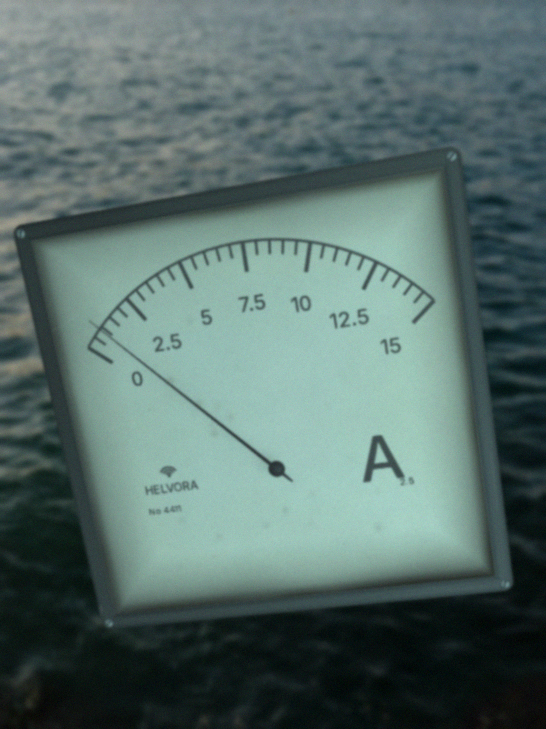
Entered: 1 A
